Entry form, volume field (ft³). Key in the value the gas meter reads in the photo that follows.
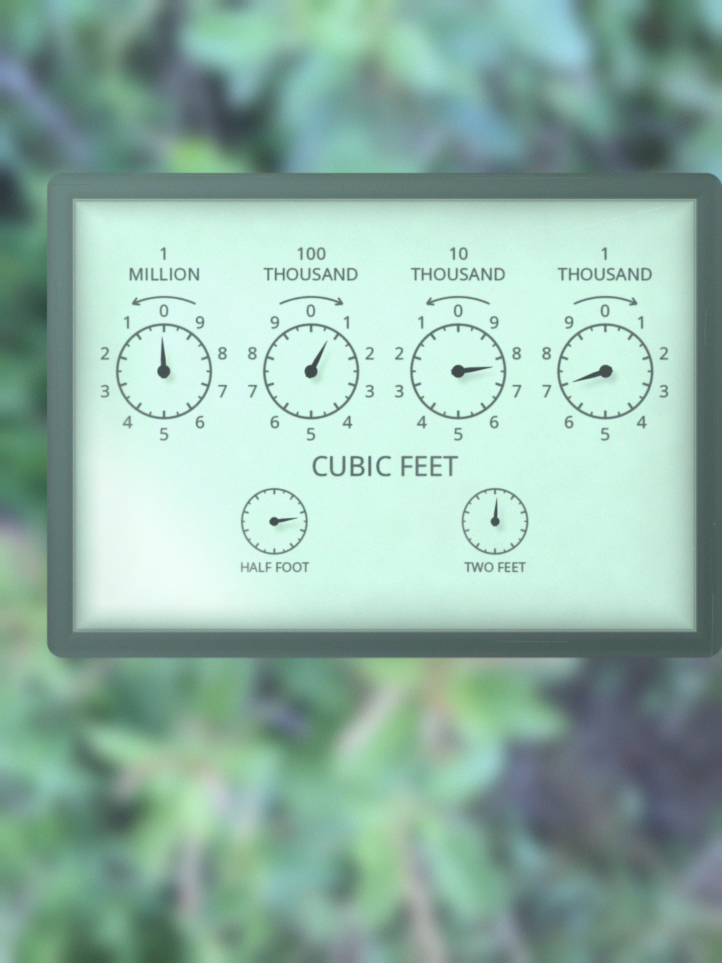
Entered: 7700 ft³
